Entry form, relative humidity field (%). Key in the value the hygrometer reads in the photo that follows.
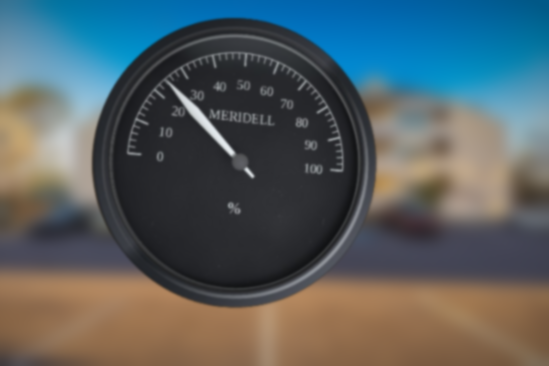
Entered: 24 %
